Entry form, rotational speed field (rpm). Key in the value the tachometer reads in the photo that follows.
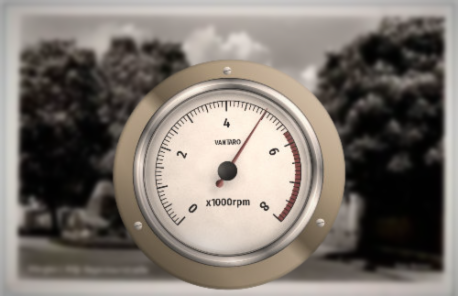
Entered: 5000 rpm
